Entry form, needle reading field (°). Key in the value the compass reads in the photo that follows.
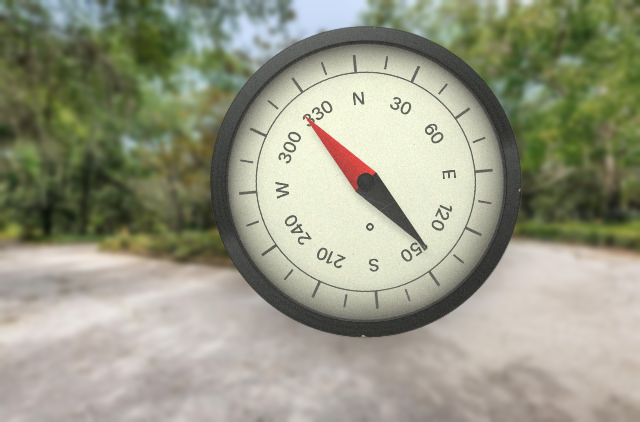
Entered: 322.5 °
